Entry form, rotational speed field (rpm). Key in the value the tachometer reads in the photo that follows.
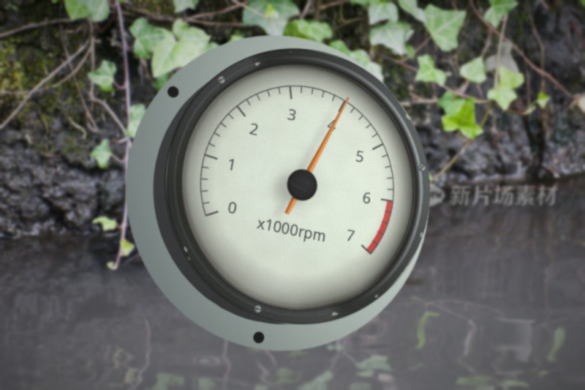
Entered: 4000 rpm
